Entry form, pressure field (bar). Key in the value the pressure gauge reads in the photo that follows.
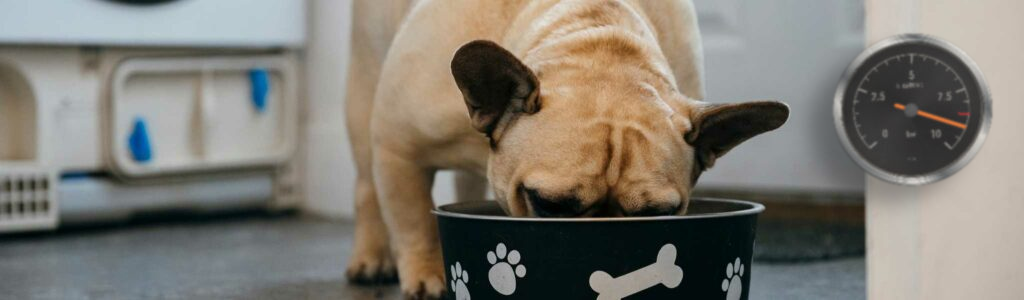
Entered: 9 bar
